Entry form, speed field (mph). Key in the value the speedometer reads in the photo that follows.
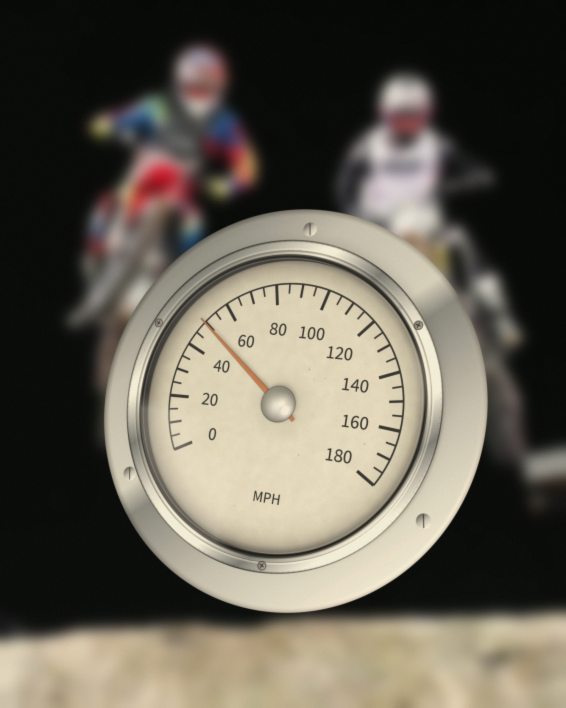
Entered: 50 mph
